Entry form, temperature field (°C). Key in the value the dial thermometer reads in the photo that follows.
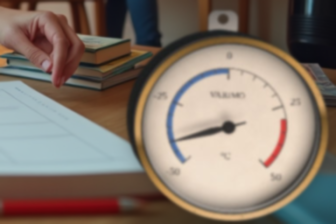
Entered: -40 °C
